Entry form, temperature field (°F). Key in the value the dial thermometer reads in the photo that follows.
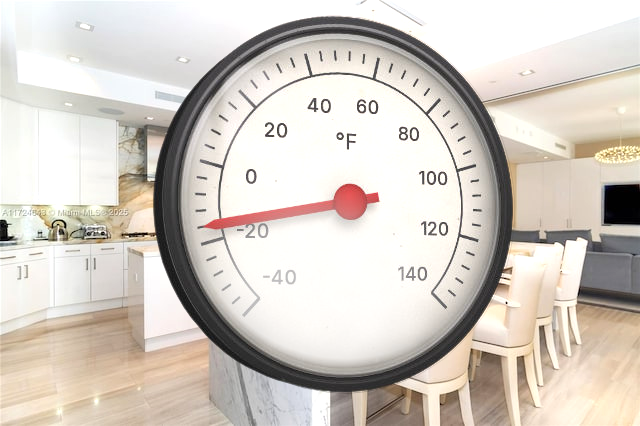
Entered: -16 °F
